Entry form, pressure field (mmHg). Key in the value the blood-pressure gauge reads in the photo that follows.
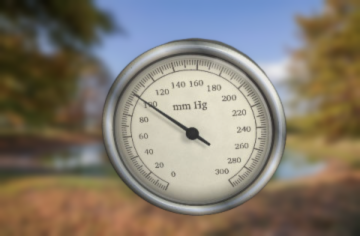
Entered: 100 mmHg
